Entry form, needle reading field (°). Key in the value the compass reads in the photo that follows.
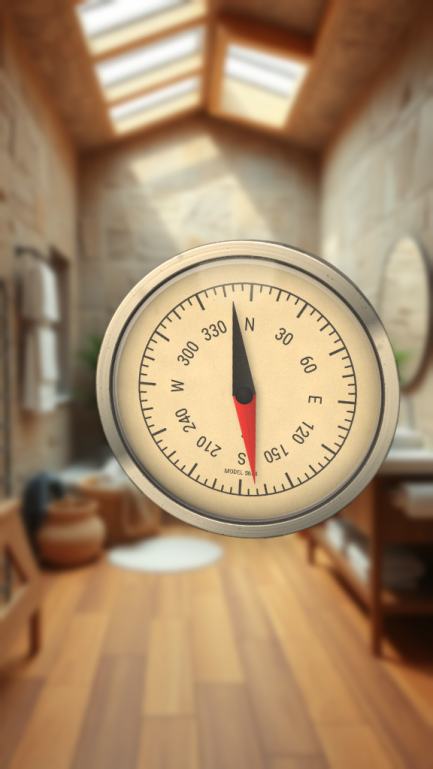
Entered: 170 °
